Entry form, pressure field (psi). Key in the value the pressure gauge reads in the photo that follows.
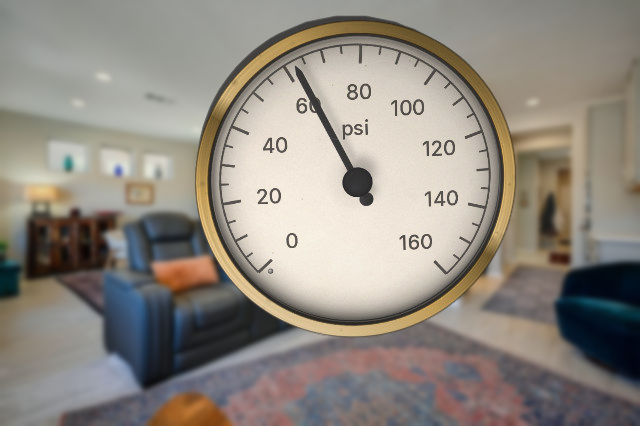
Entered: 62.5 psi
